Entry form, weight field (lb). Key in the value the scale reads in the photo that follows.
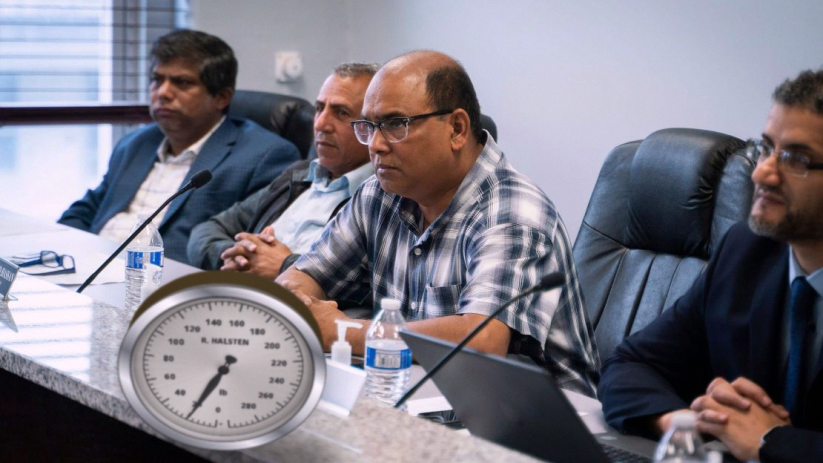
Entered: 20 lb
